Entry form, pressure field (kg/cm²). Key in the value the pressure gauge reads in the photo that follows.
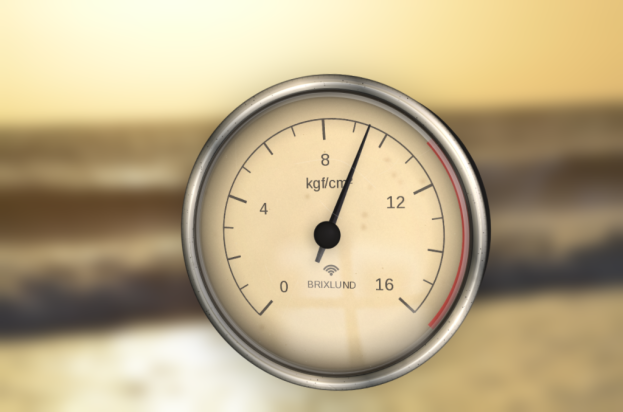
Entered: 9.5 kg/cm²
